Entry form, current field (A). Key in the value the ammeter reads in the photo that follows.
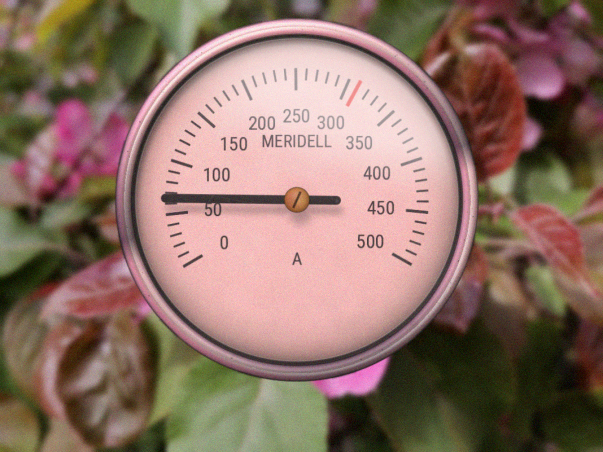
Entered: 65 A
